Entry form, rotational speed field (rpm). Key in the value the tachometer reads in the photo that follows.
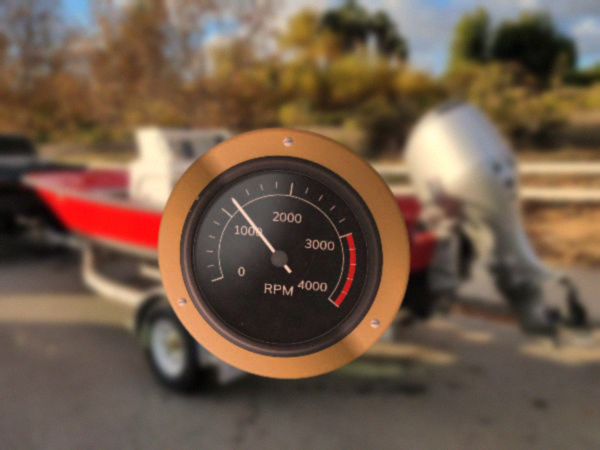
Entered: 1200 rpm
